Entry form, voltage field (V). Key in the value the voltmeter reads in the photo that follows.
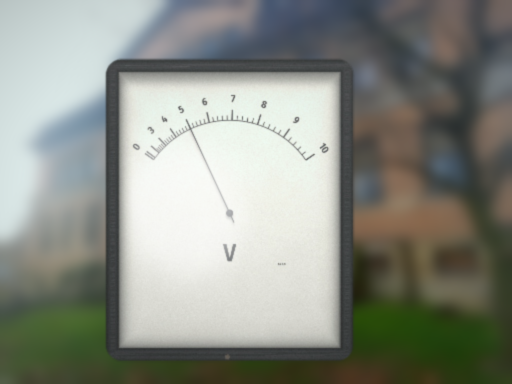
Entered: 5 V
